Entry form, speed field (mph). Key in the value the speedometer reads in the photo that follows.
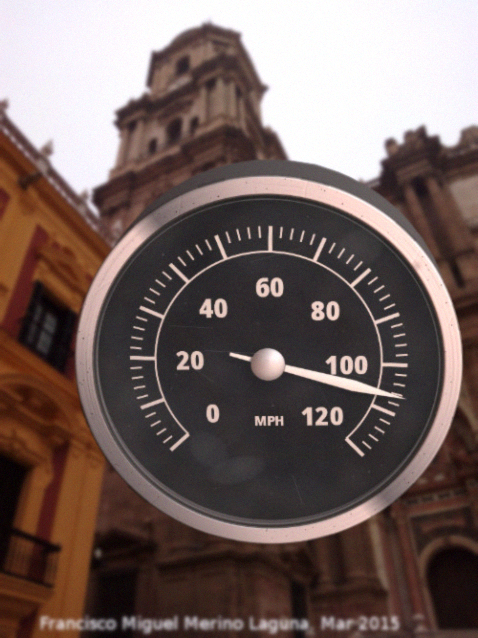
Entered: 106 mph
